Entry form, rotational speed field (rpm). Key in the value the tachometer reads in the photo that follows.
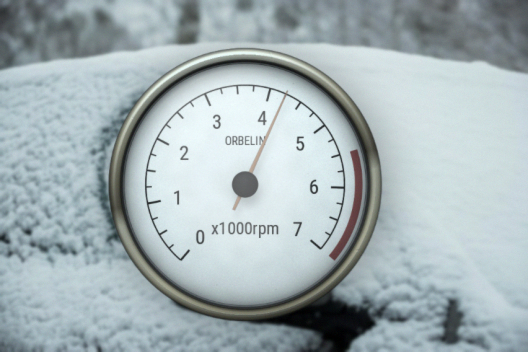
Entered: 4250 rpm
